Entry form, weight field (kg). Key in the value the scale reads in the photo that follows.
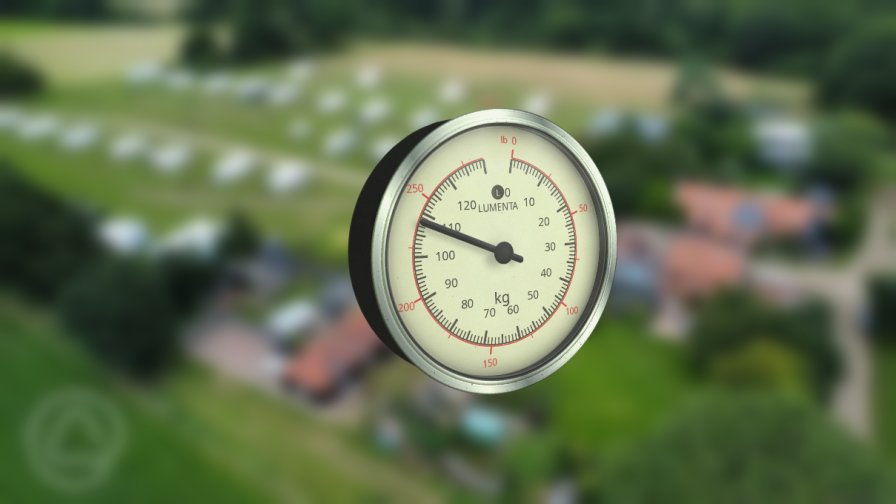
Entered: 108 kg
